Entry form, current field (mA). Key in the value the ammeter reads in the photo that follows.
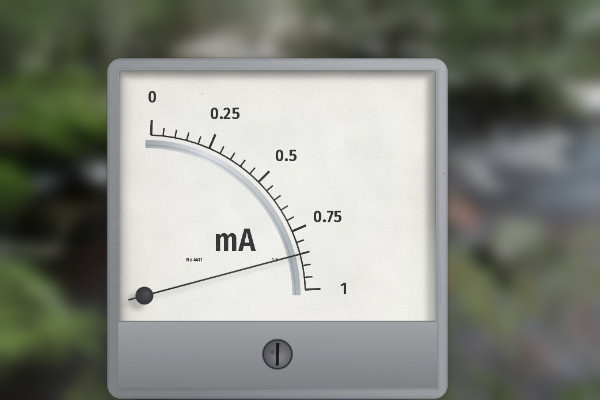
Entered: 0.85 mA
